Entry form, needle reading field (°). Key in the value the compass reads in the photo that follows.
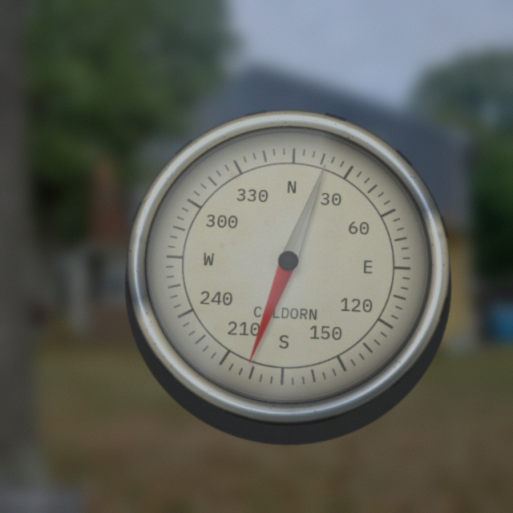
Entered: 197.5 °
